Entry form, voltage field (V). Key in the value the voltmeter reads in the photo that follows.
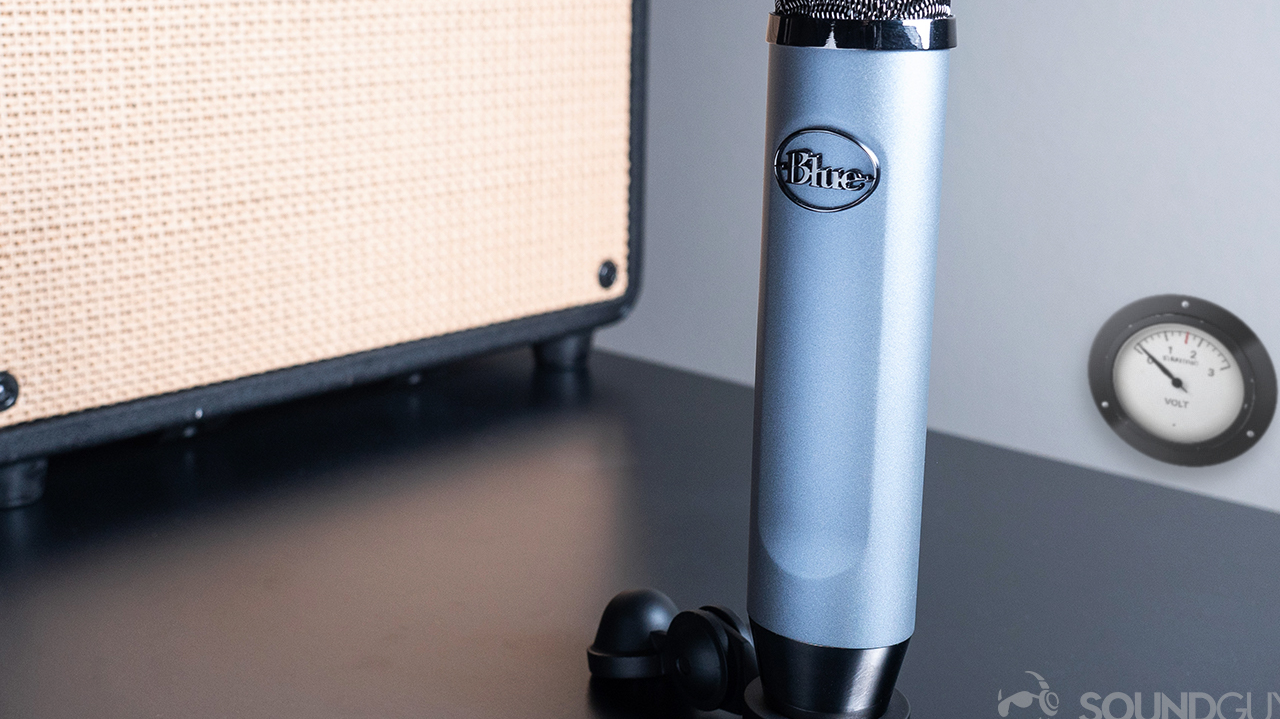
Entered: 0.2 V
